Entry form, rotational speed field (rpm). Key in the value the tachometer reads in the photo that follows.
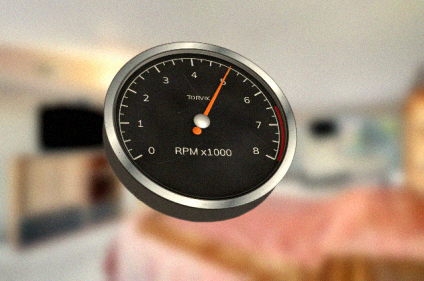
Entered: 5000 rpm
